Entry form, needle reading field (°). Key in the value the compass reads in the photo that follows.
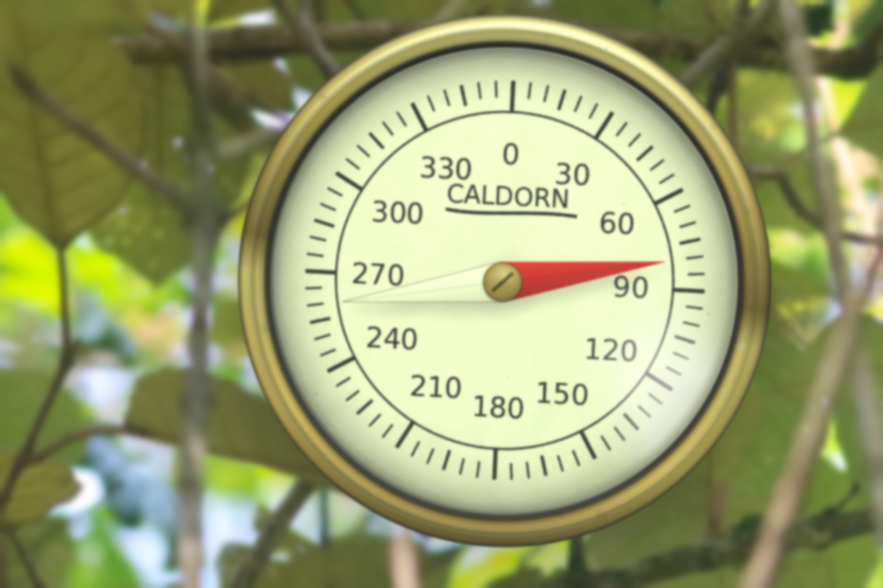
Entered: 80 °
